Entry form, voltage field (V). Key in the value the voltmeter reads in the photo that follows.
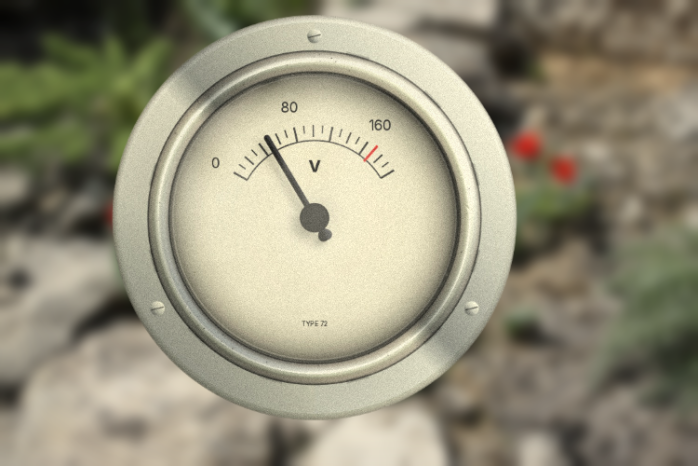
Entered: 50 V
